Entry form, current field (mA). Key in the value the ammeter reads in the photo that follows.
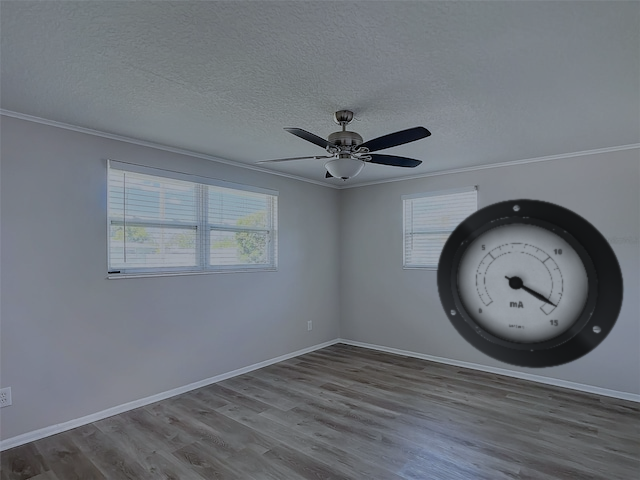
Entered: 14 mA
